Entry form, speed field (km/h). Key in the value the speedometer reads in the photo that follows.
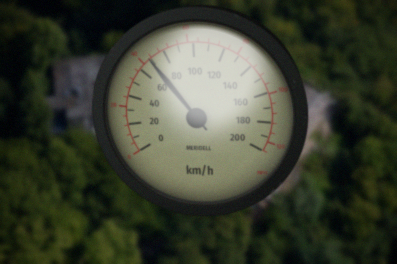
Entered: 70 km/h
